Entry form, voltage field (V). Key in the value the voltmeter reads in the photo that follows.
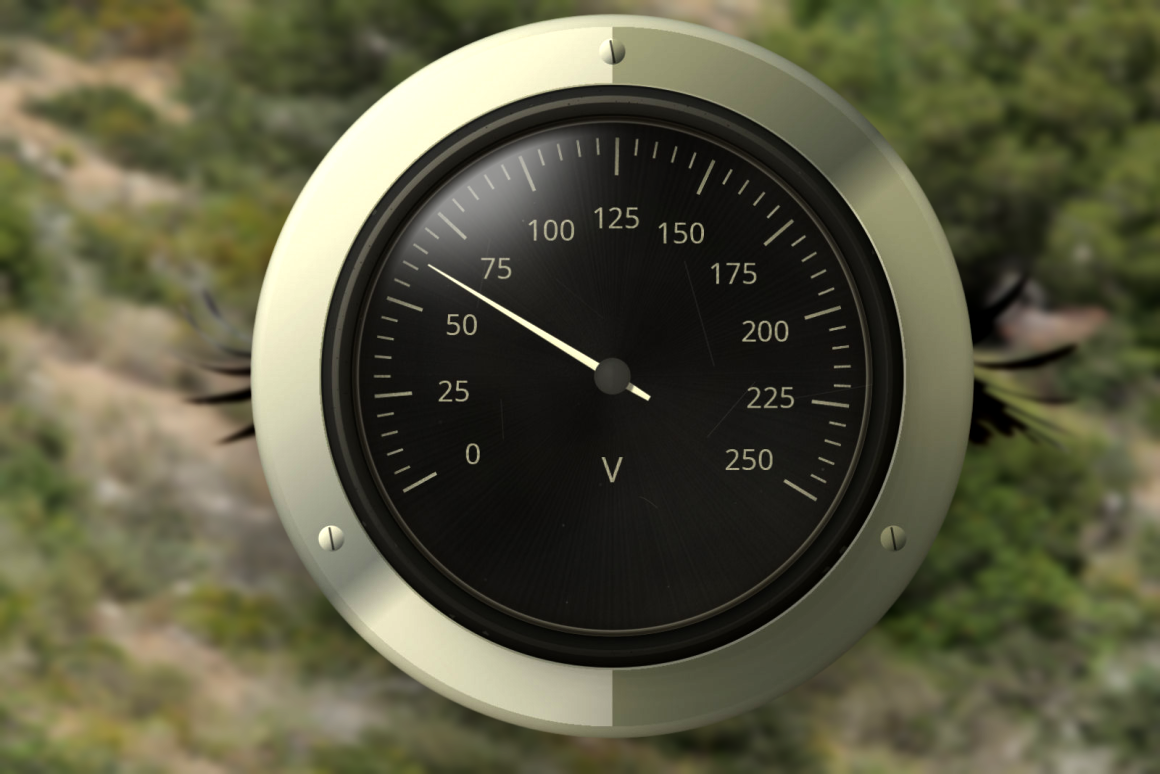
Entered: 62.5 V
